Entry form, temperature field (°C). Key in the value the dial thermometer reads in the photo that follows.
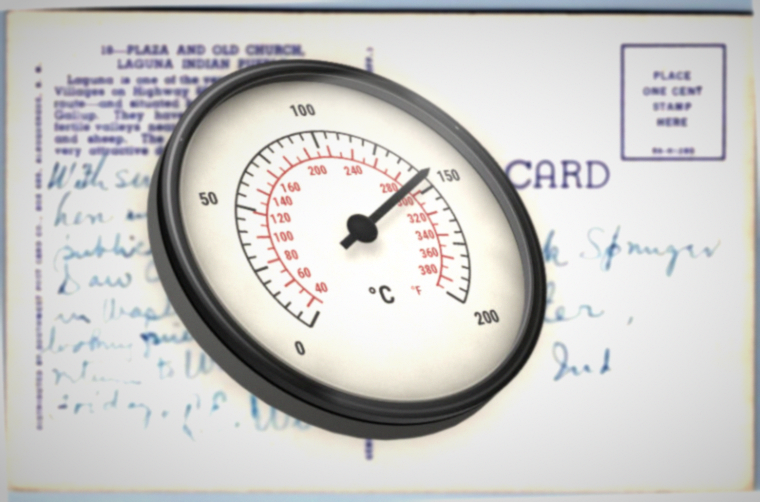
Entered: 145 °C
